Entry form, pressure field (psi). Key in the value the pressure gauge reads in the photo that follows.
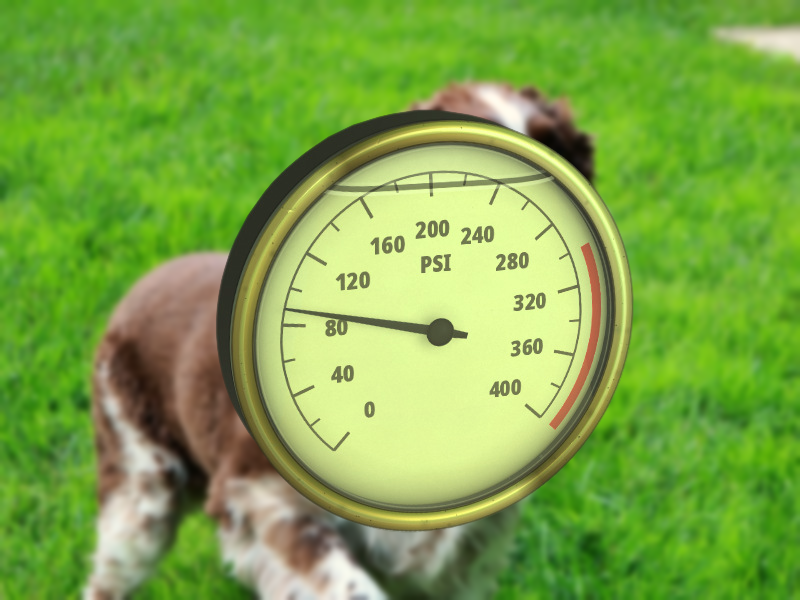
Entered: 90 psi
